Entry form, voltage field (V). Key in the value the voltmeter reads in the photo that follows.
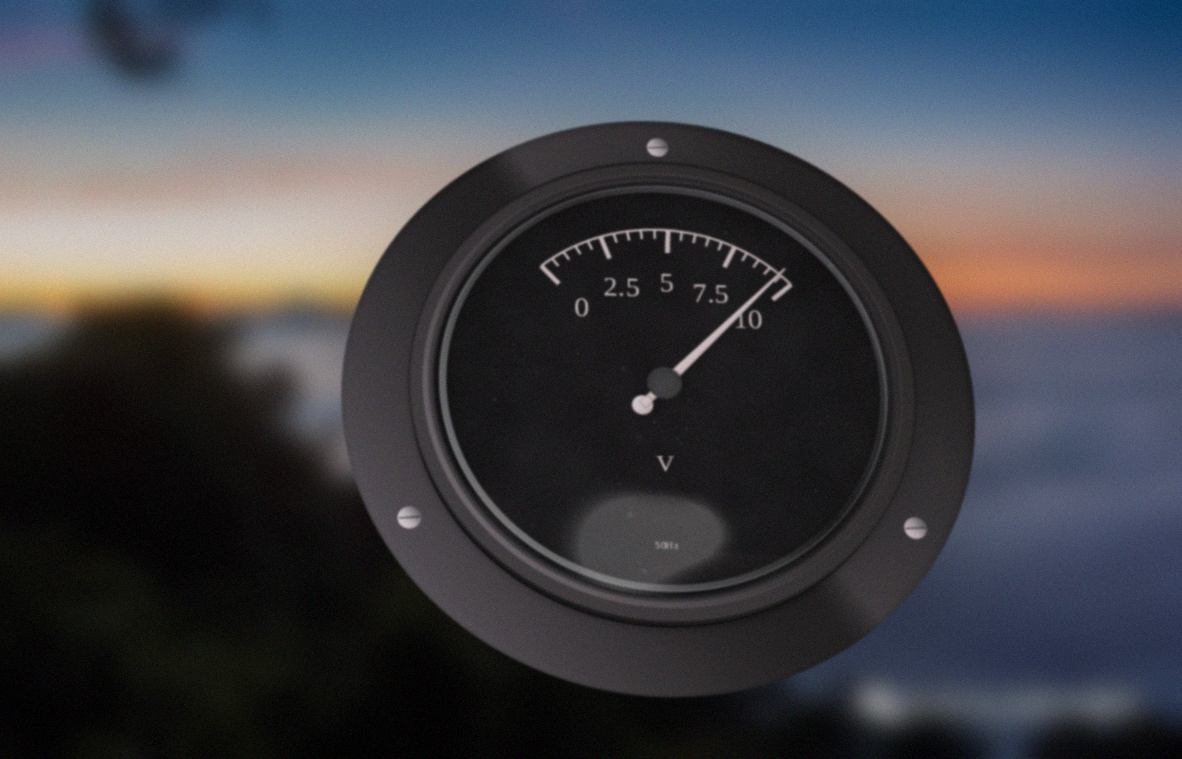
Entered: 9.5 V
